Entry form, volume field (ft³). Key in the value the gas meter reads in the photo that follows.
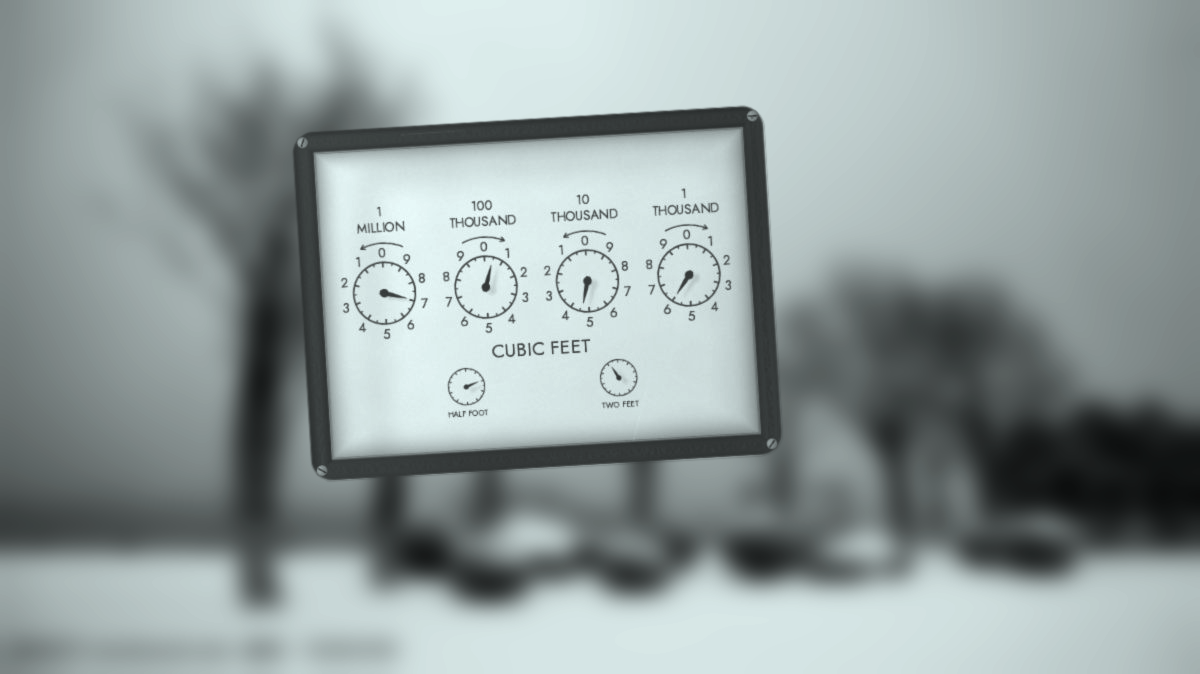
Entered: 704600 ft³
